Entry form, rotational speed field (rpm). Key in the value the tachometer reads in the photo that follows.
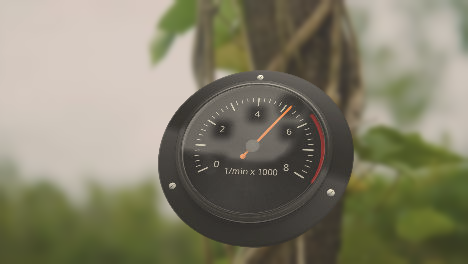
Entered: 5200 rpm
